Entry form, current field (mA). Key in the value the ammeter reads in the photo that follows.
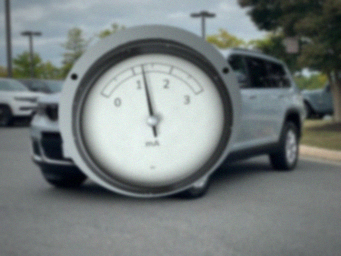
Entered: 1.25 mA
